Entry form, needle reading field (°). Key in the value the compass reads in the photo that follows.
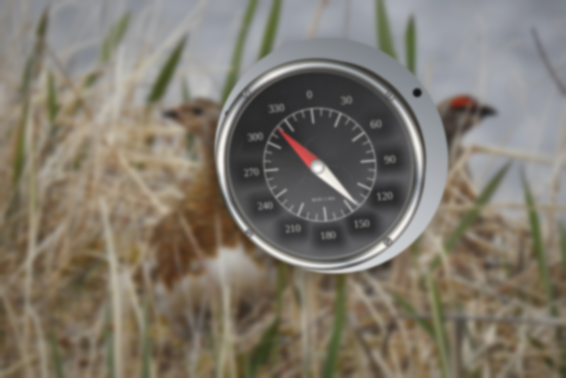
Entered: 320 °
